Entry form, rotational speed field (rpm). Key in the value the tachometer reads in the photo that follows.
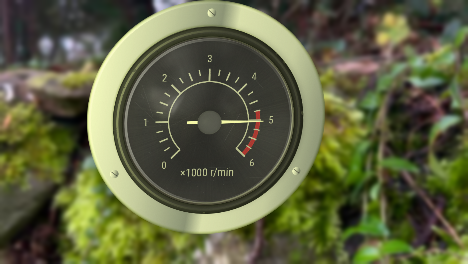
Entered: 5000 rpm
